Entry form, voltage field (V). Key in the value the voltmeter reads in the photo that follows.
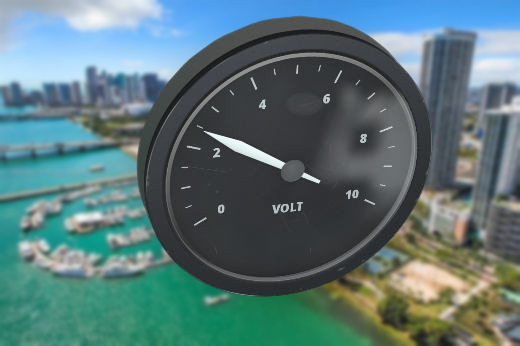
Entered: 2.5 V
